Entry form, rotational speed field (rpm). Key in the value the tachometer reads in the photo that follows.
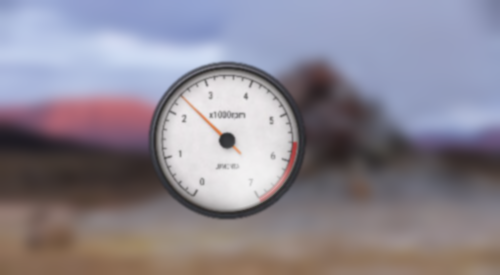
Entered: 2400 rpm
